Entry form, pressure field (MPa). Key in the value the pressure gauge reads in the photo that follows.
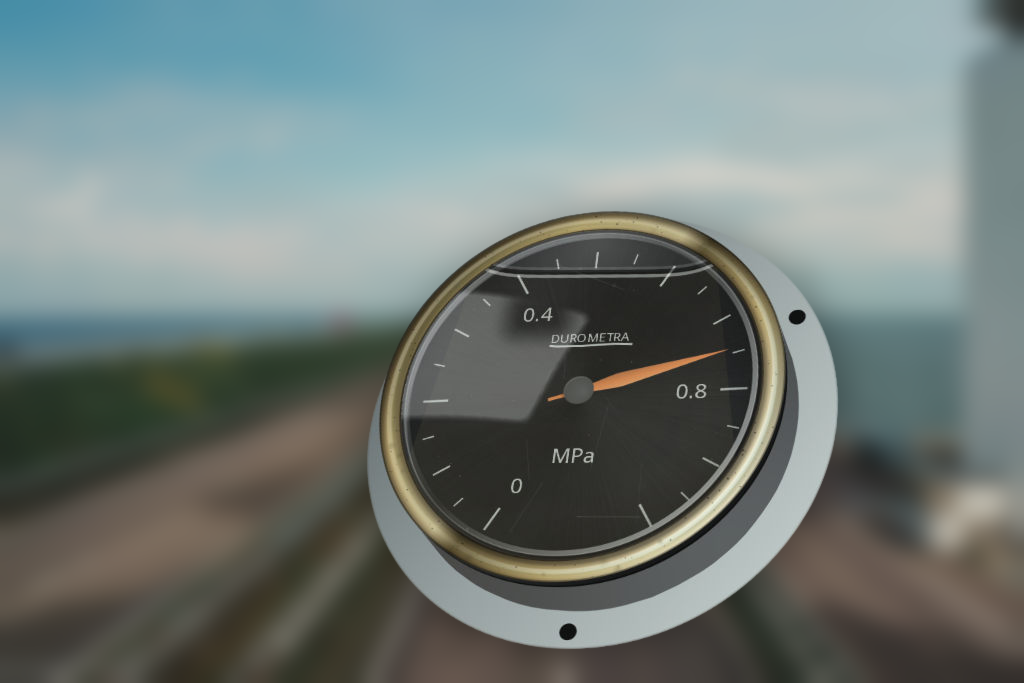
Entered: 0.75 MPa
